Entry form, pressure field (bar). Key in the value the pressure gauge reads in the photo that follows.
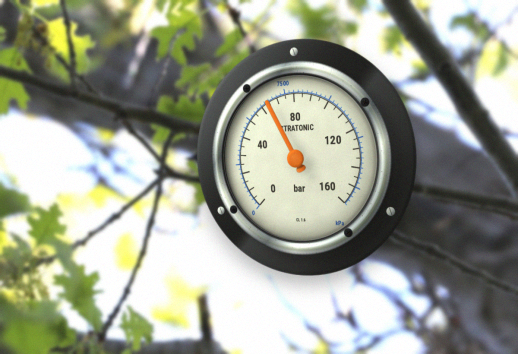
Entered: 65 bar
